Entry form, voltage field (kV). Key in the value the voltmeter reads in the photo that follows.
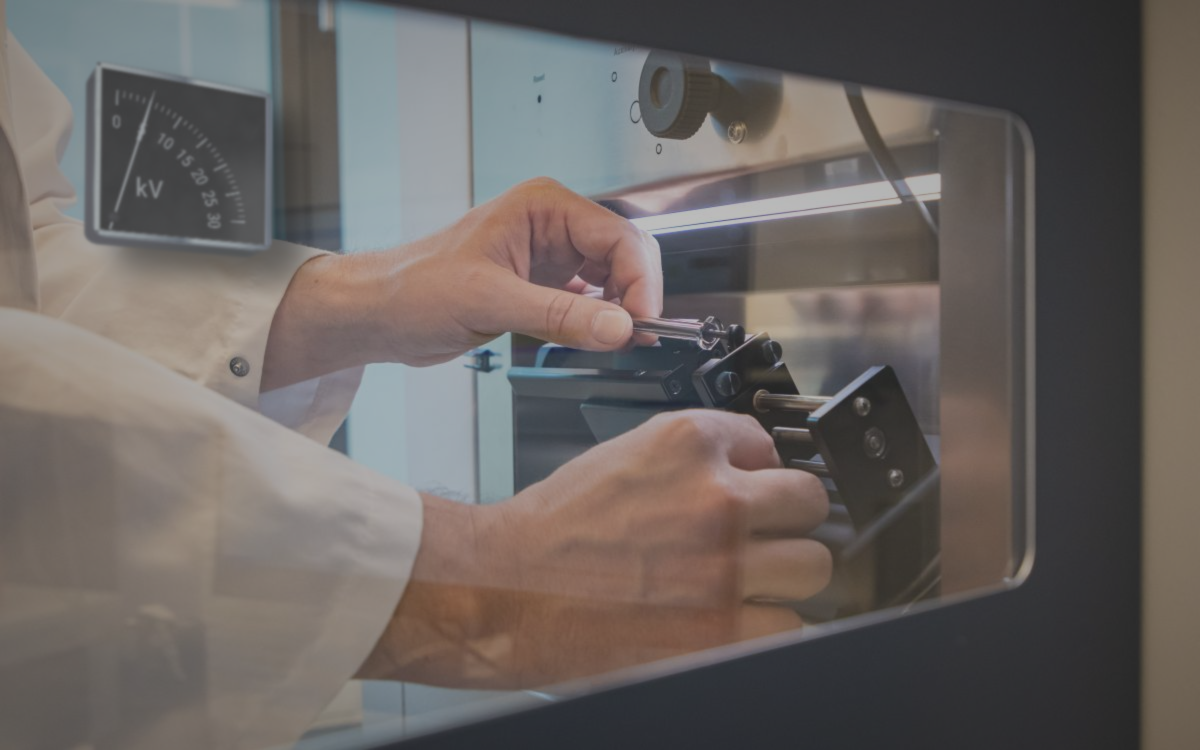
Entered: 5 kV
